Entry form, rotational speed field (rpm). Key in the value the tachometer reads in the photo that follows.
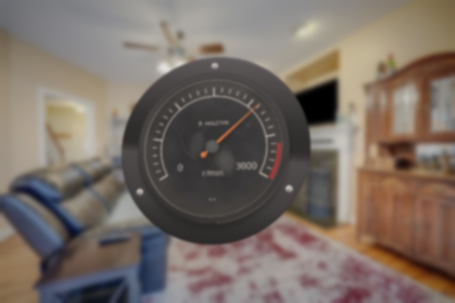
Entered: 2100 rpm
